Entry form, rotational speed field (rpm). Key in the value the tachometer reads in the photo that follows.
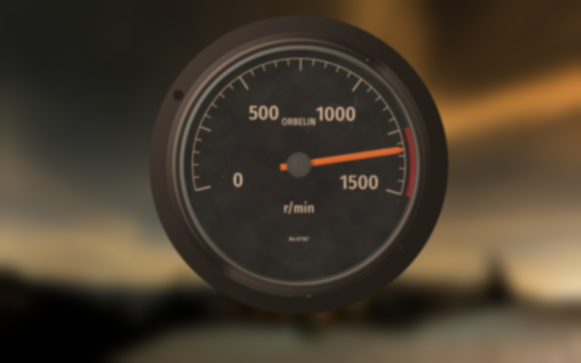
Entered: 1325 rpm
